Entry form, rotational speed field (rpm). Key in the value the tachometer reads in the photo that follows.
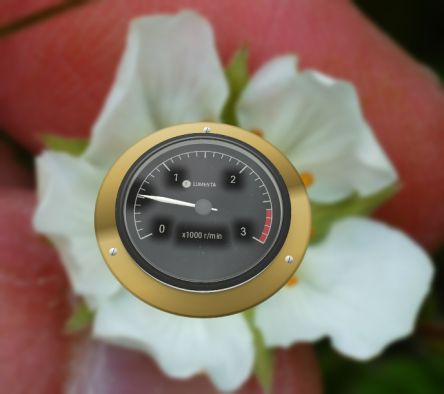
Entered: 500 rpm
